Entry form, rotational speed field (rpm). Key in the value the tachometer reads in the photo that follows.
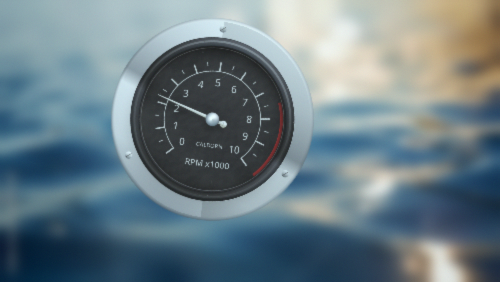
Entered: 2250 rpm
